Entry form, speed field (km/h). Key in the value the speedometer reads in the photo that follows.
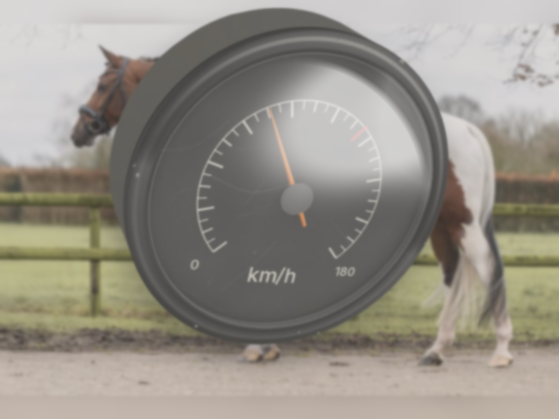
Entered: 70 km/h
